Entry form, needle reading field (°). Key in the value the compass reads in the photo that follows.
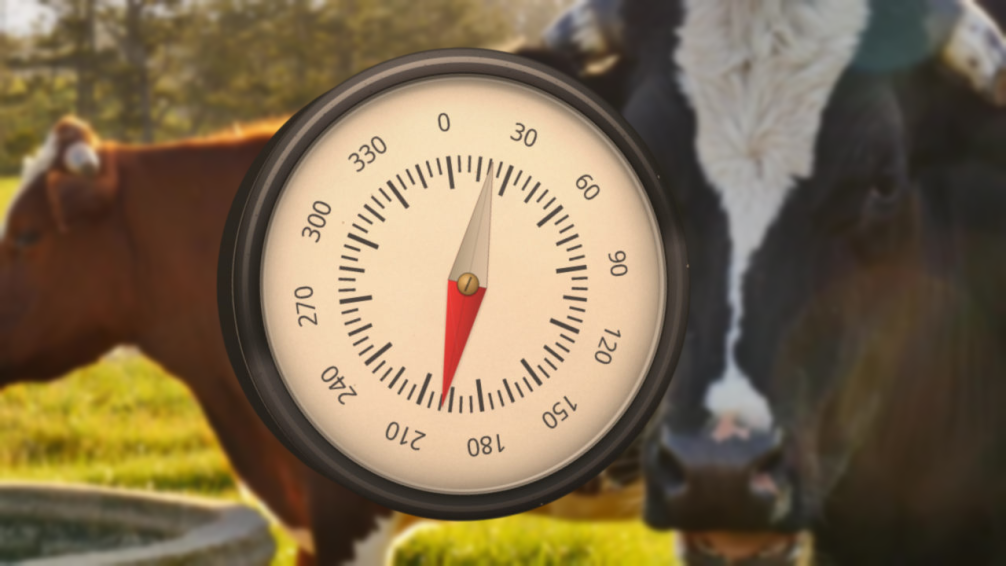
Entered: 200 °
